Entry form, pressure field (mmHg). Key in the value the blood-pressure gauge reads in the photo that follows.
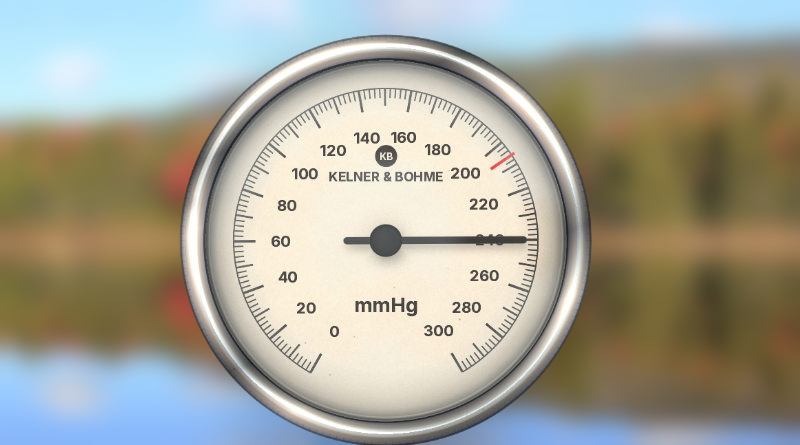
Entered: 240 mmHg
